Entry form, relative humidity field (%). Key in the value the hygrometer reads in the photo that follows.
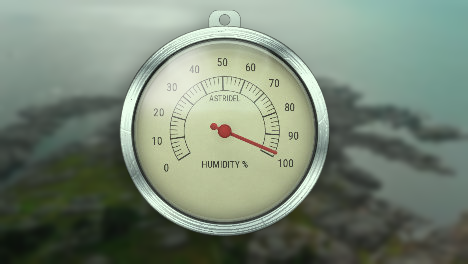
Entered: 98 %
